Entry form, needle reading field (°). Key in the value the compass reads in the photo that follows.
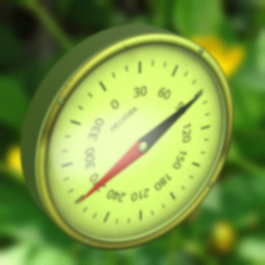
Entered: 270 °
